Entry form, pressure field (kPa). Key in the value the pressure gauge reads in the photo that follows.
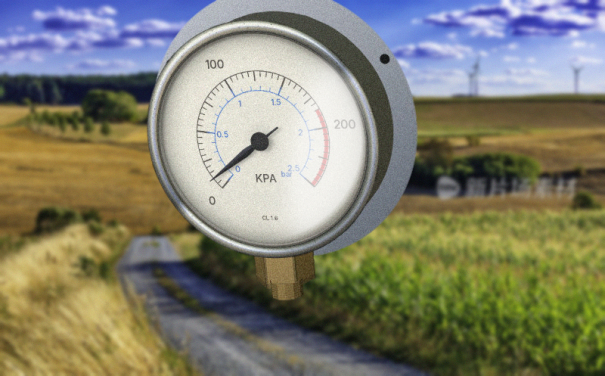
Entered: 10 kPa
